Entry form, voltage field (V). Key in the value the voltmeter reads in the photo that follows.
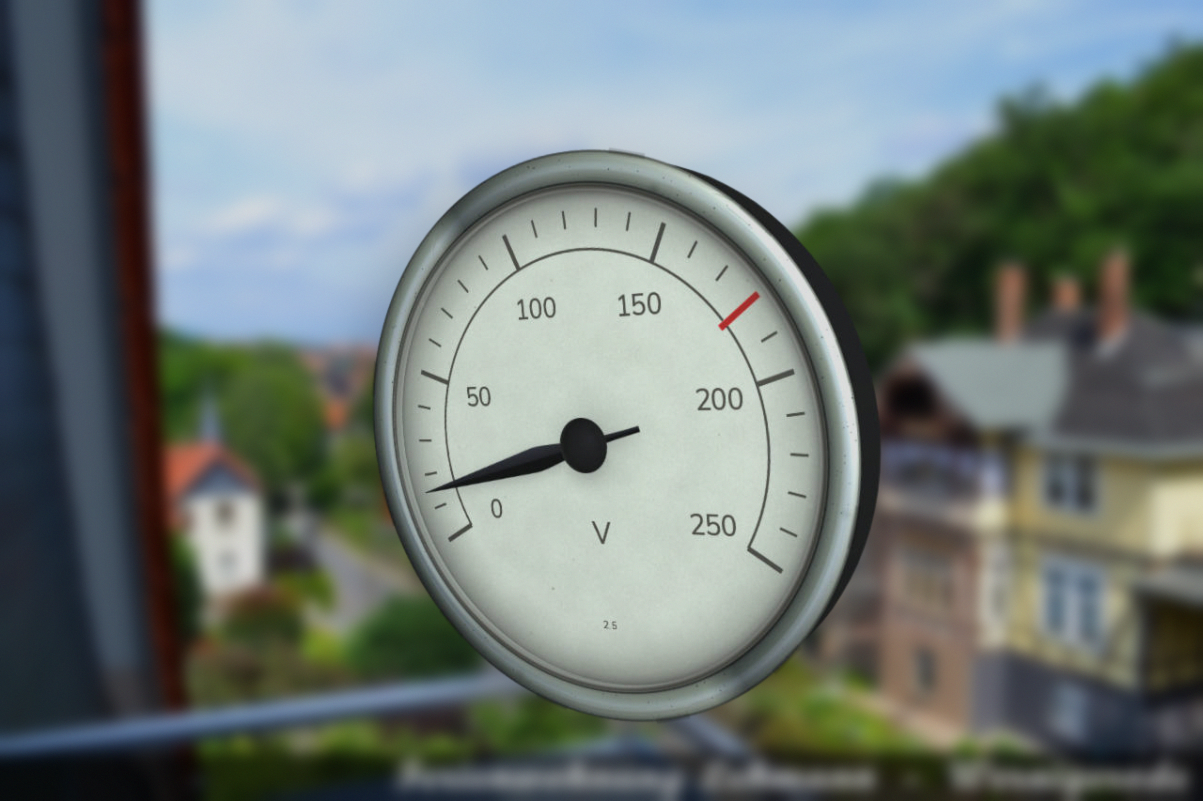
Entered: 15 V
